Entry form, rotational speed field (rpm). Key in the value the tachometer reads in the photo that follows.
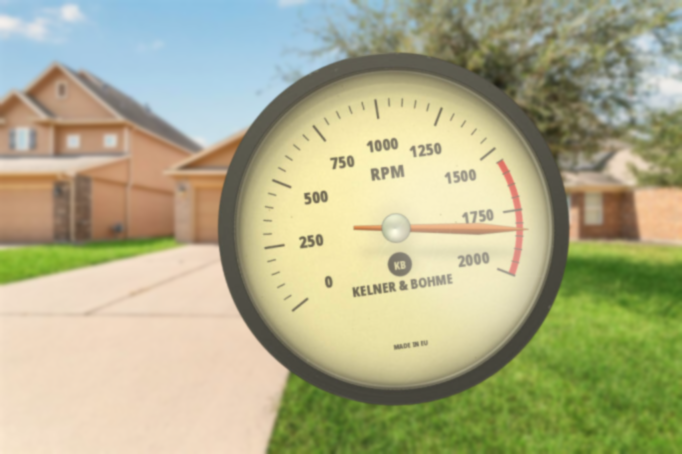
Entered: 1825 rpm
